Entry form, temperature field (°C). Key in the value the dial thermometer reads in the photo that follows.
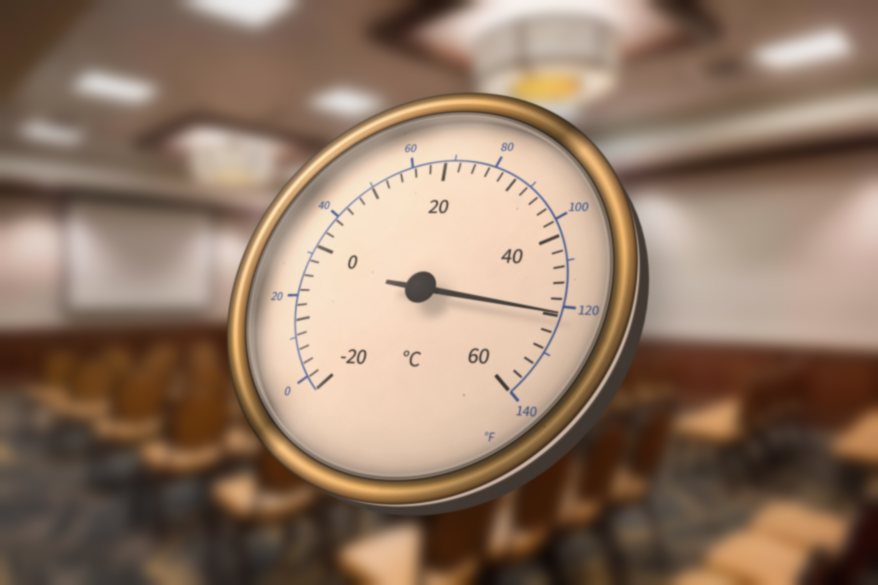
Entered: 50 °C
